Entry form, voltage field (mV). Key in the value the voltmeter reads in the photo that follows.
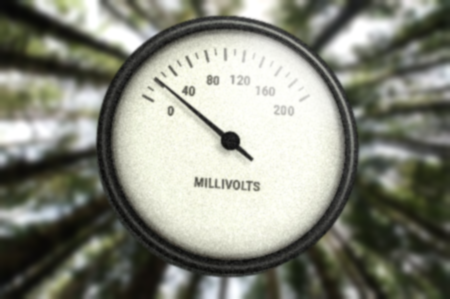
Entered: 20 mV
